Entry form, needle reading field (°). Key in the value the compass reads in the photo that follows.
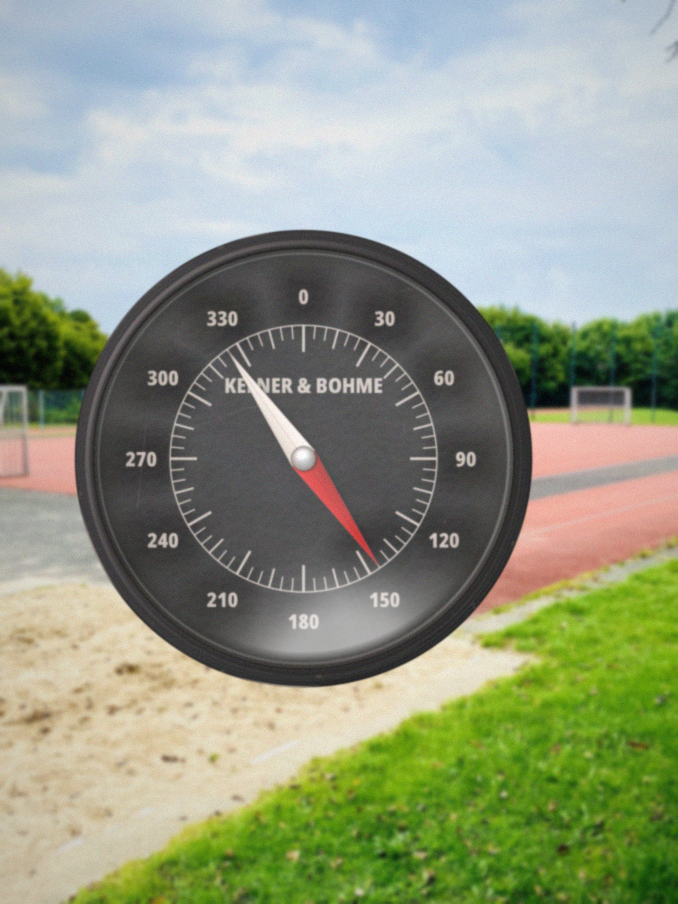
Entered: 145 °
